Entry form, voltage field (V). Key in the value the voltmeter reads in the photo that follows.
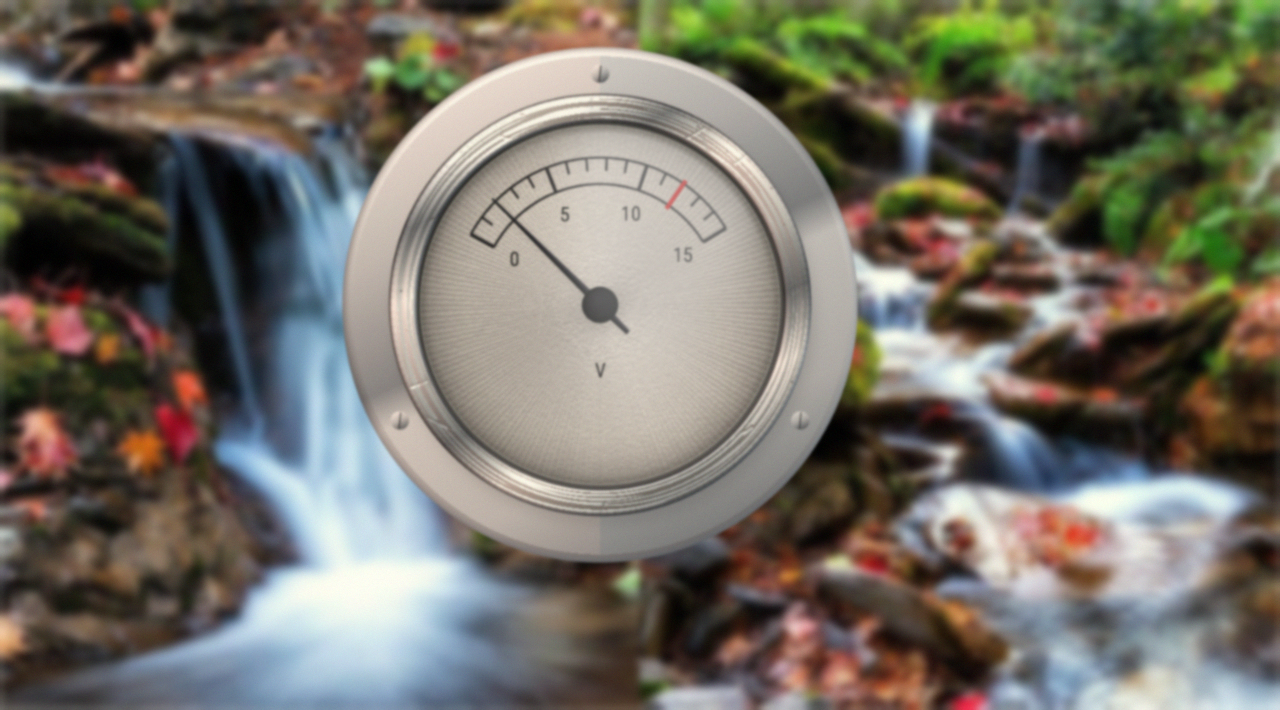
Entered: 2 V
